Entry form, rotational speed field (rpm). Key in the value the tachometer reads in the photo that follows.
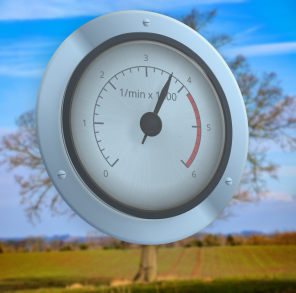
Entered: 3600 rpm
